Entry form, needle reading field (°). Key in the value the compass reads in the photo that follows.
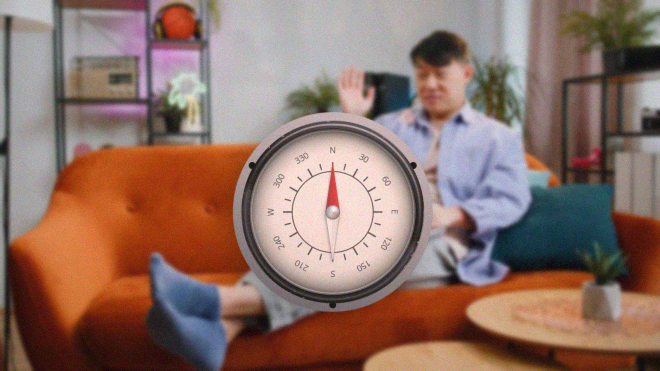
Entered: 0 °
